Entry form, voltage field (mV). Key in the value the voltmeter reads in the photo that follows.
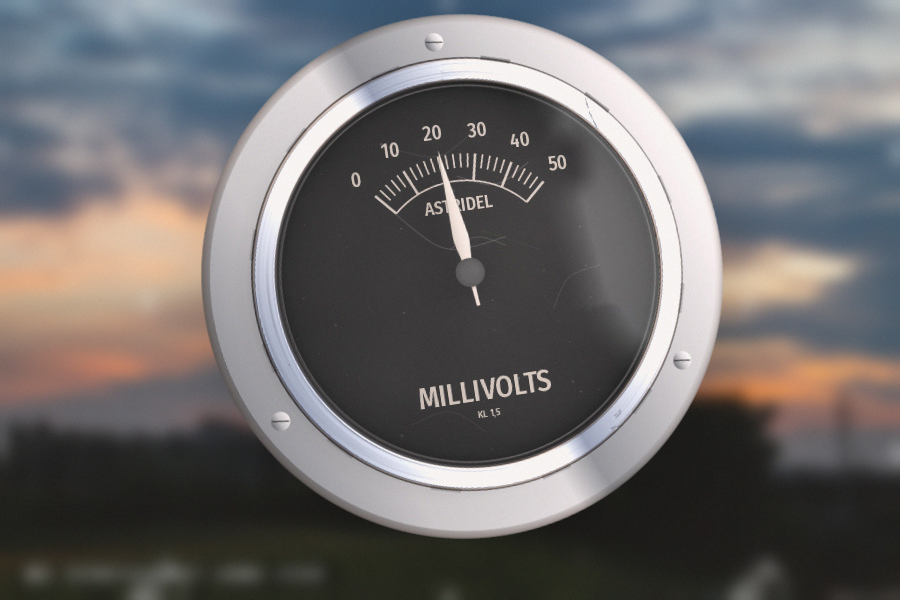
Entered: 20 mV
